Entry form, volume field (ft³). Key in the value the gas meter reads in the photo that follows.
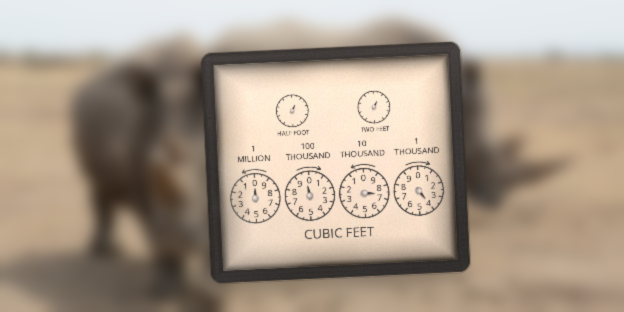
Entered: 997400 ft³
